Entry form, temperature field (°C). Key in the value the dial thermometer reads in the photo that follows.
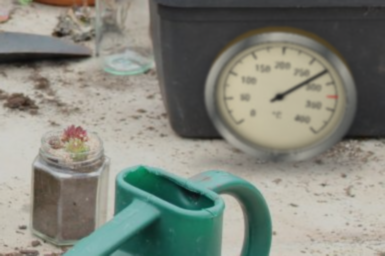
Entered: 275 °C
